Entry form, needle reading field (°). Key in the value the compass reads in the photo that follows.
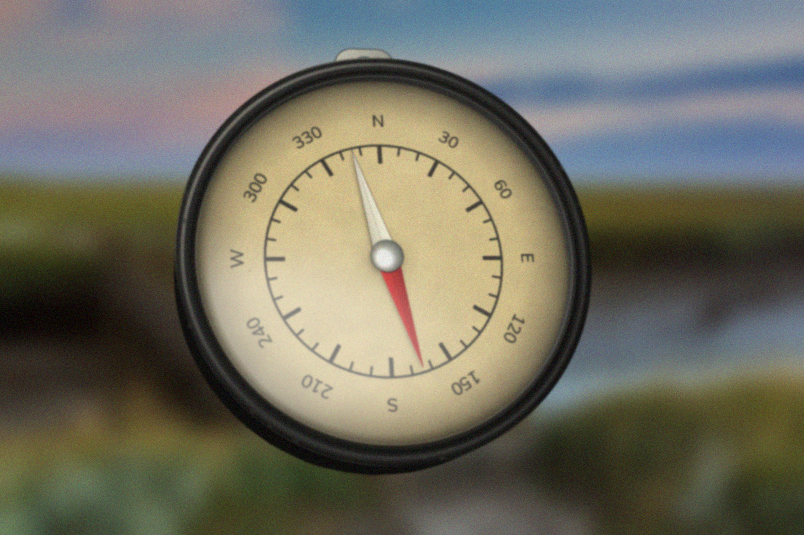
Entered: 165 °
